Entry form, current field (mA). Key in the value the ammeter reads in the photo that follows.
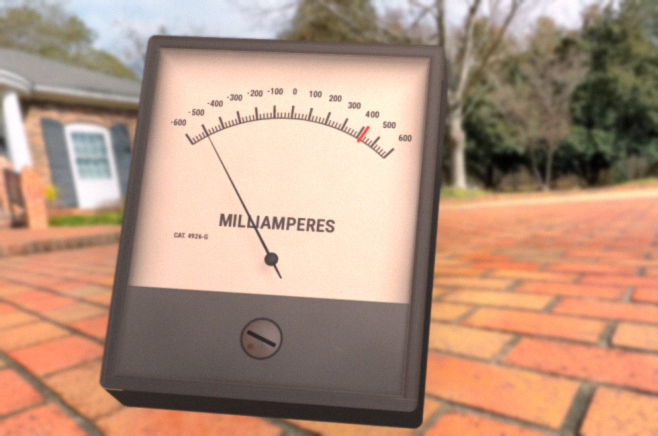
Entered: -500 mA
